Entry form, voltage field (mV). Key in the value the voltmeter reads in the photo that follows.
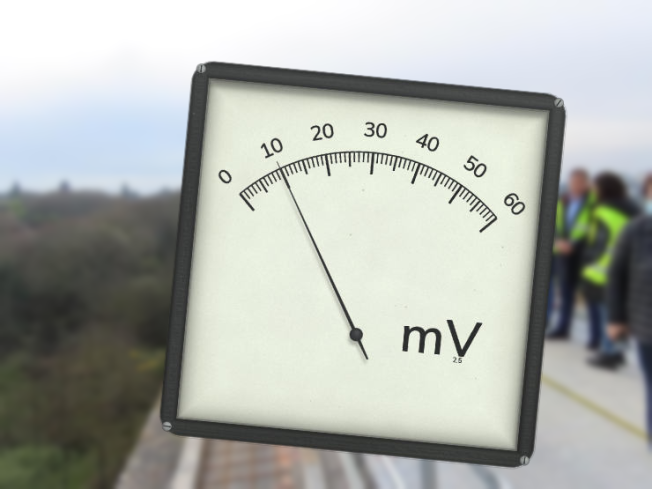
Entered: 10 mV
